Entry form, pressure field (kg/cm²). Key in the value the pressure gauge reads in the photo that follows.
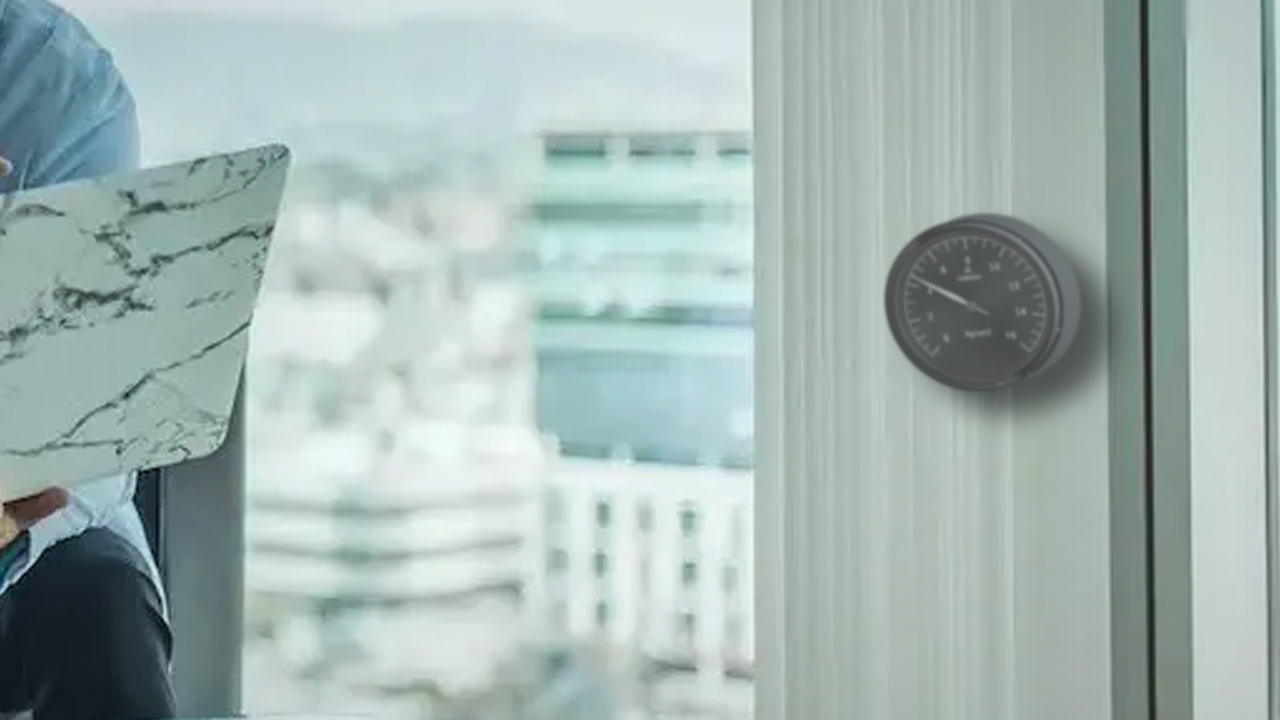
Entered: 4.5 kg/cm²
